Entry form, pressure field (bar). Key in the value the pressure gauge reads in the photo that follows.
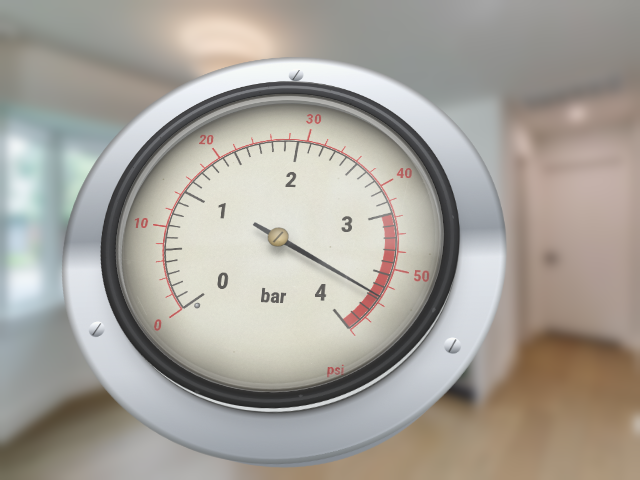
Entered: 3.7 bar
